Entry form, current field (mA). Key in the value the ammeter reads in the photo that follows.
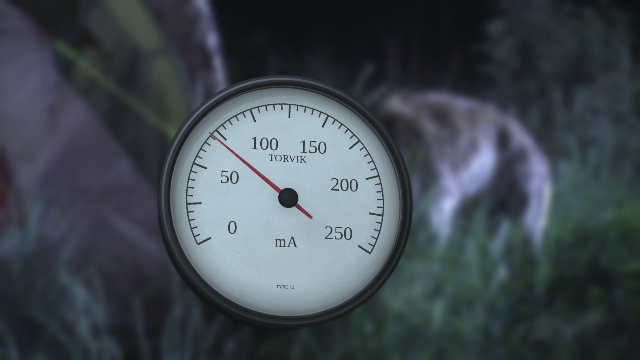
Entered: 70 mA
